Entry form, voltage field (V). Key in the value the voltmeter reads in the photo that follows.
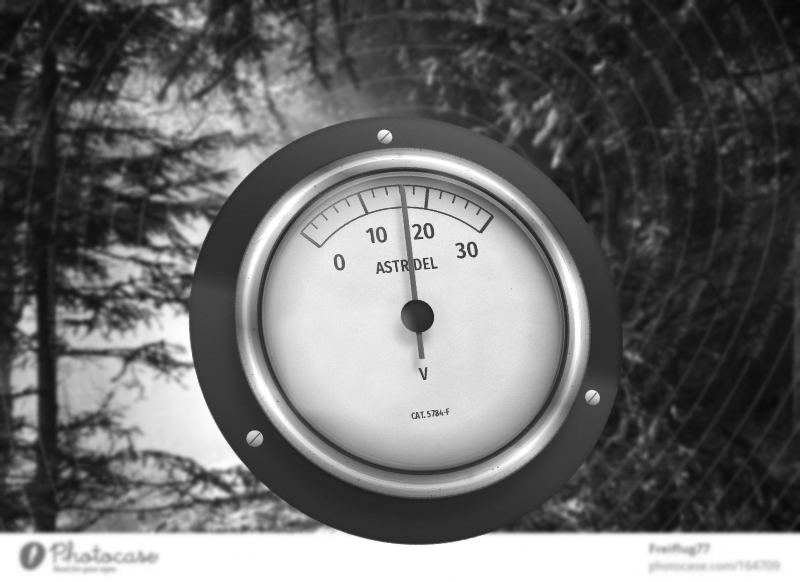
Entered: 16 V
